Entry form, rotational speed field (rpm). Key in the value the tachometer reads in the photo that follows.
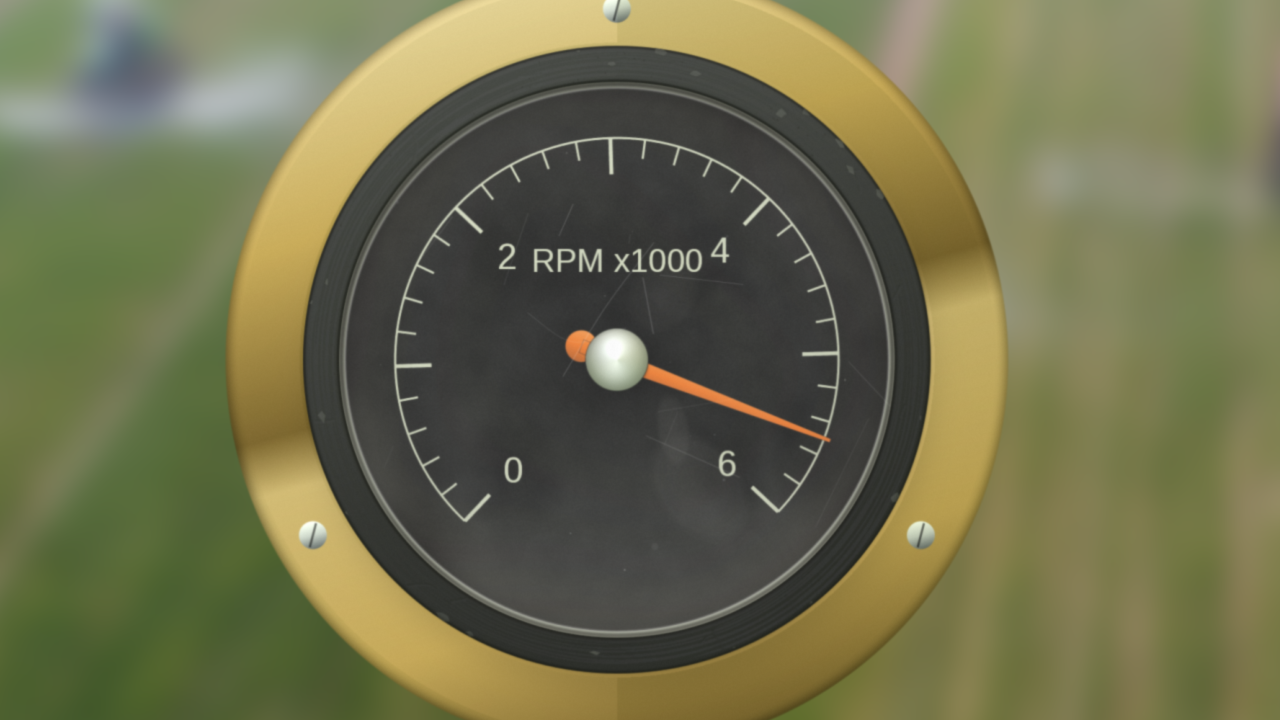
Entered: 5500 rpm
